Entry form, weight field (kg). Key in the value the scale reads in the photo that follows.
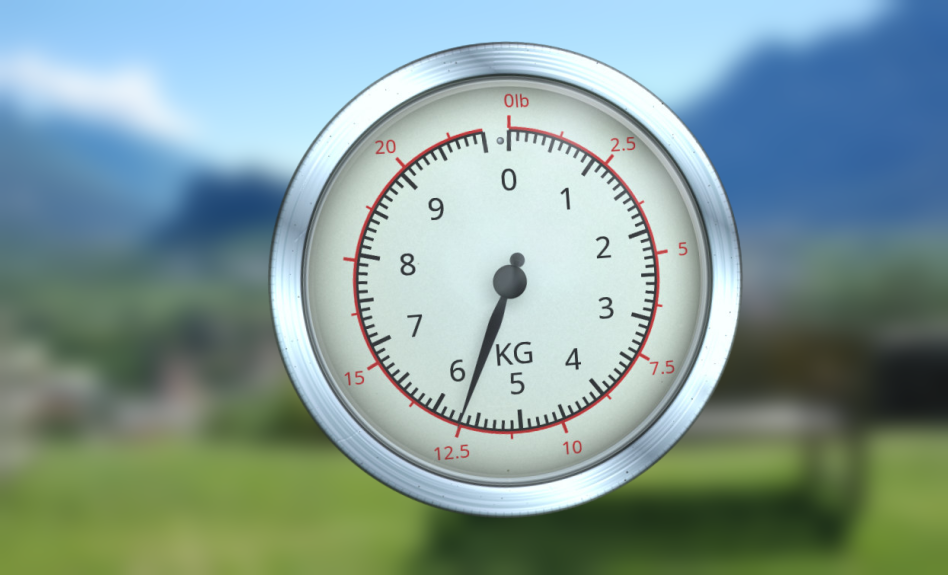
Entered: 5.7 kg
